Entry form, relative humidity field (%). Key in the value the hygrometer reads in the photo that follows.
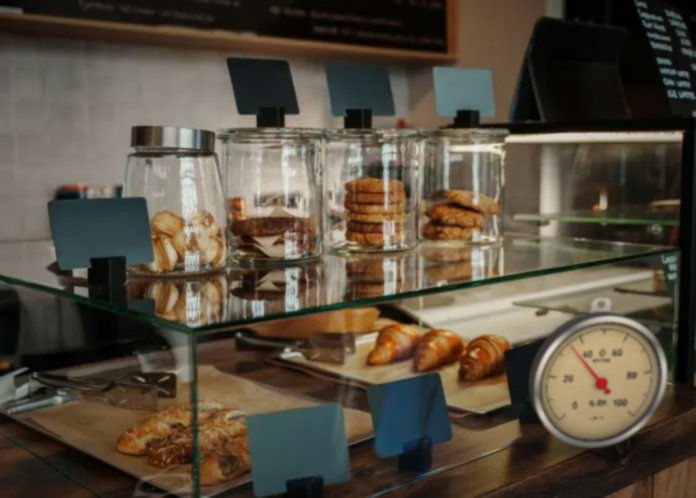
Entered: 35 %
